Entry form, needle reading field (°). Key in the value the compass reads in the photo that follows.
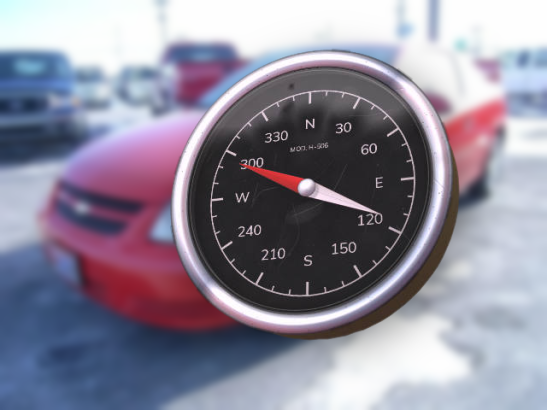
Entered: 295 °
